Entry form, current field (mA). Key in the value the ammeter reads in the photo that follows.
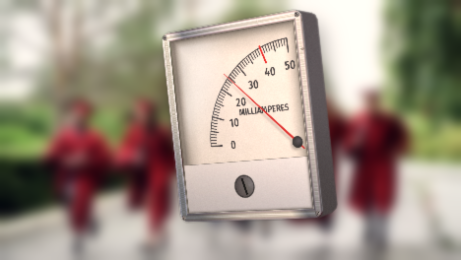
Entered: 25 mA
